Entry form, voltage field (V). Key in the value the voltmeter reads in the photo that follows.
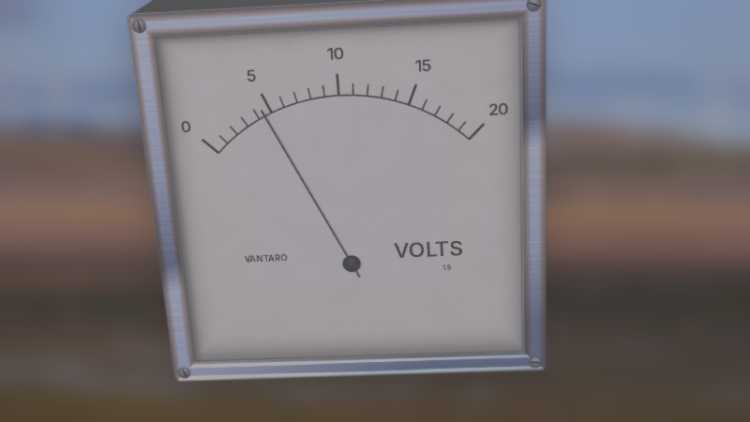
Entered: 4.5 V
